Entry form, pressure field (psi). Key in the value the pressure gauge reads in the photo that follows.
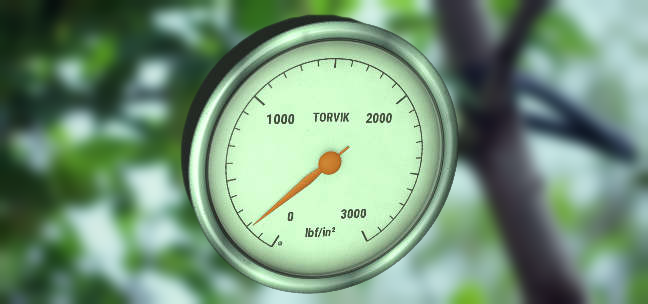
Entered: 200 psi
